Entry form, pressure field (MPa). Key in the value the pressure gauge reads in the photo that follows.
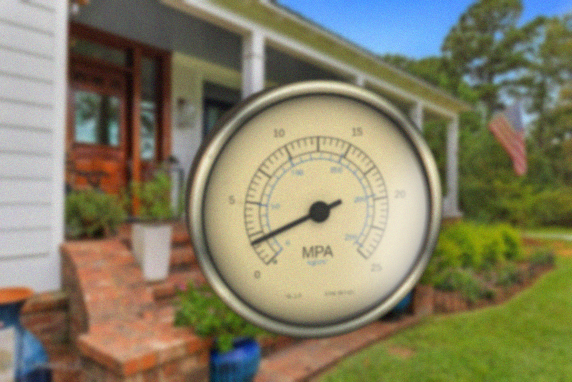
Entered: 2 MPa
